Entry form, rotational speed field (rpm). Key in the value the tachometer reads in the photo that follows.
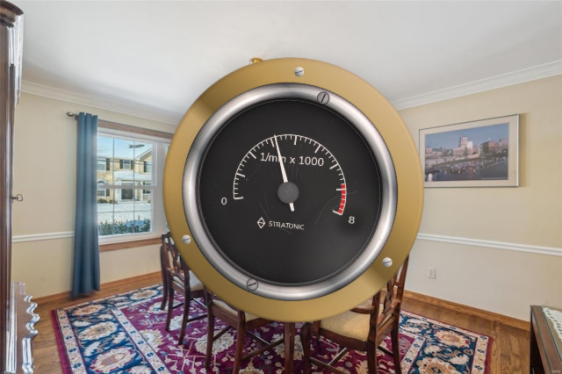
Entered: 3200 rpm
